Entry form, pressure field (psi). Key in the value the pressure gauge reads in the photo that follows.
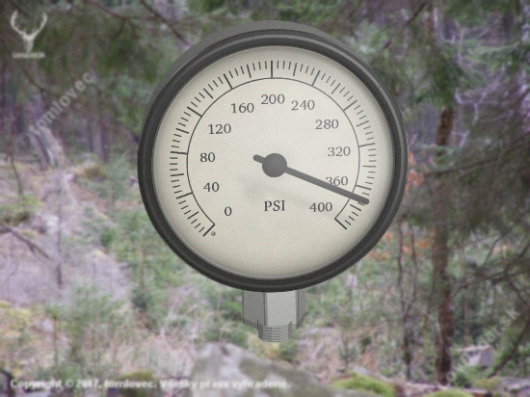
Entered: 370 psi
